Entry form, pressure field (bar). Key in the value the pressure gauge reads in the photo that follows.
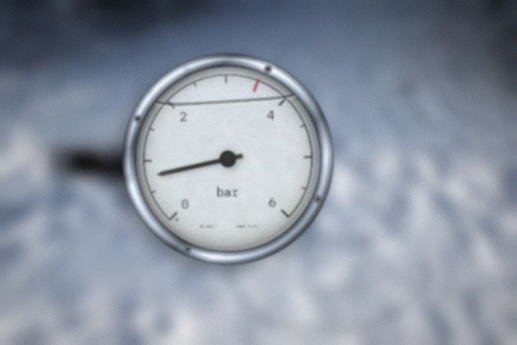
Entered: 0.75 bar
